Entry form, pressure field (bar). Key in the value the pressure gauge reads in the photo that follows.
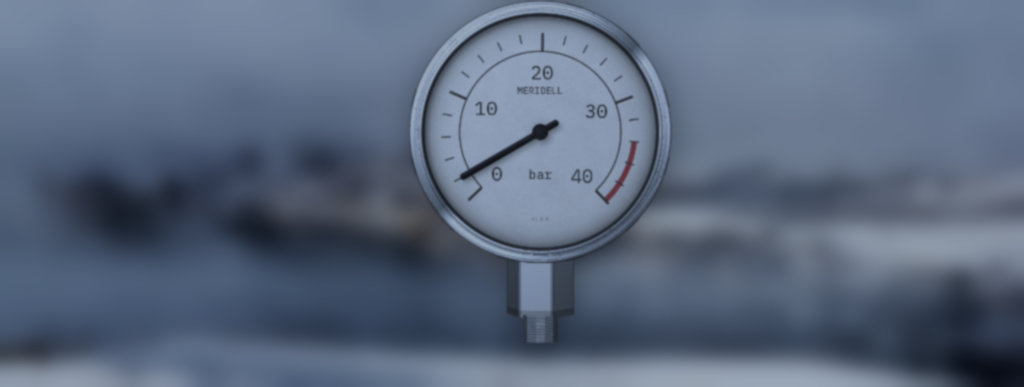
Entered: 2 bar
